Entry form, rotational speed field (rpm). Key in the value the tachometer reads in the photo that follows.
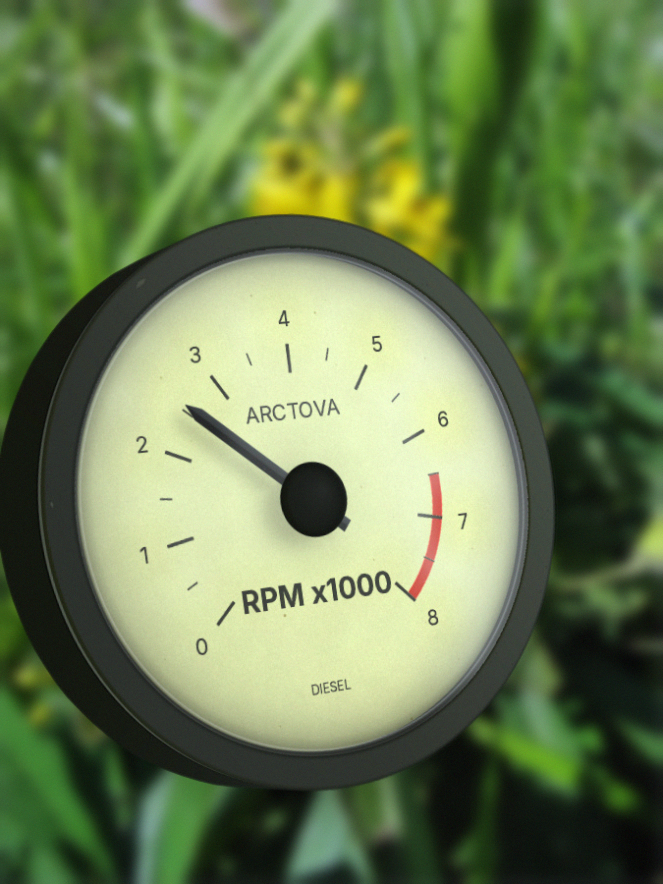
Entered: 2500 rpm
